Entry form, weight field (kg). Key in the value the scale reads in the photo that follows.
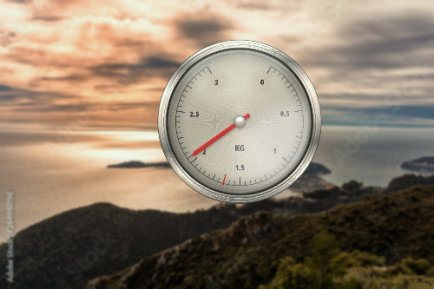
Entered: 2.05 kg
